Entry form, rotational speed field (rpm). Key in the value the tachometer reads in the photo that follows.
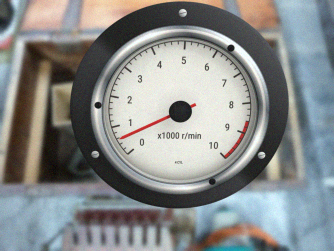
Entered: 600 rpm
